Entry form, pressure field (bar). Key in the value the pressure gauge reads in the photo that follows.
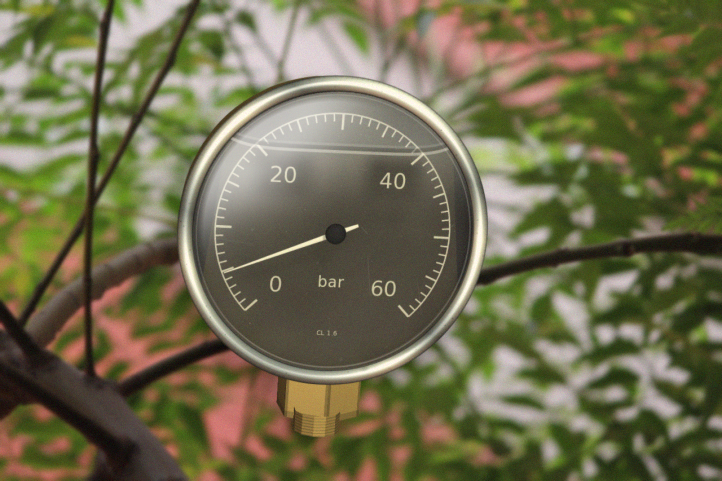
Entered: 5 bar
